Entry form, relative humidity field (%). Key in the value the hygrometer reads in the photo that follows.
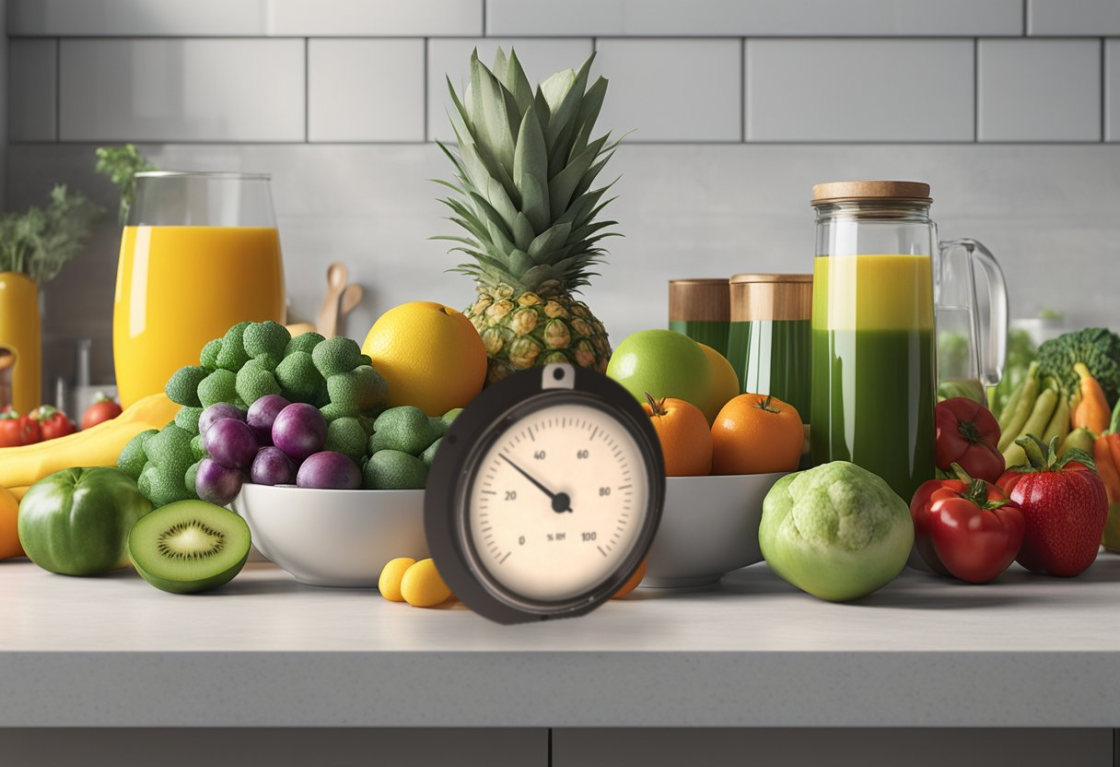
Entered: 30 %
